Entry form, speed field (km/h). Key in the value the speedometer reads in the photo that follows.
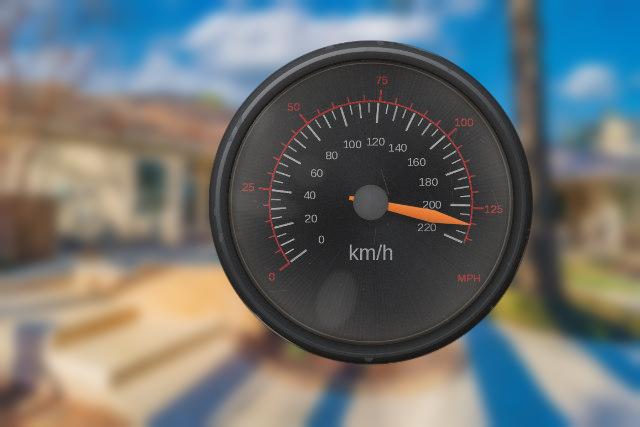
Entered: 210 km/h
